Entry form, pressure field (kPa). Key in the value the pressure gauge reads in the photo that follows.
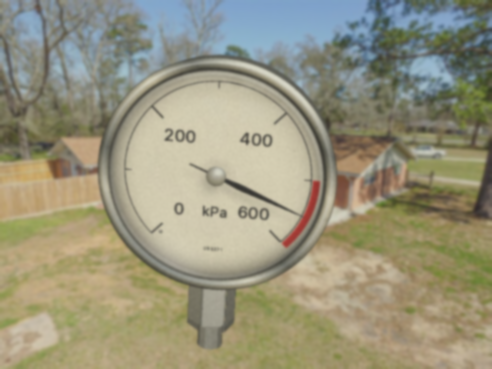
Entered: 550 kPa
